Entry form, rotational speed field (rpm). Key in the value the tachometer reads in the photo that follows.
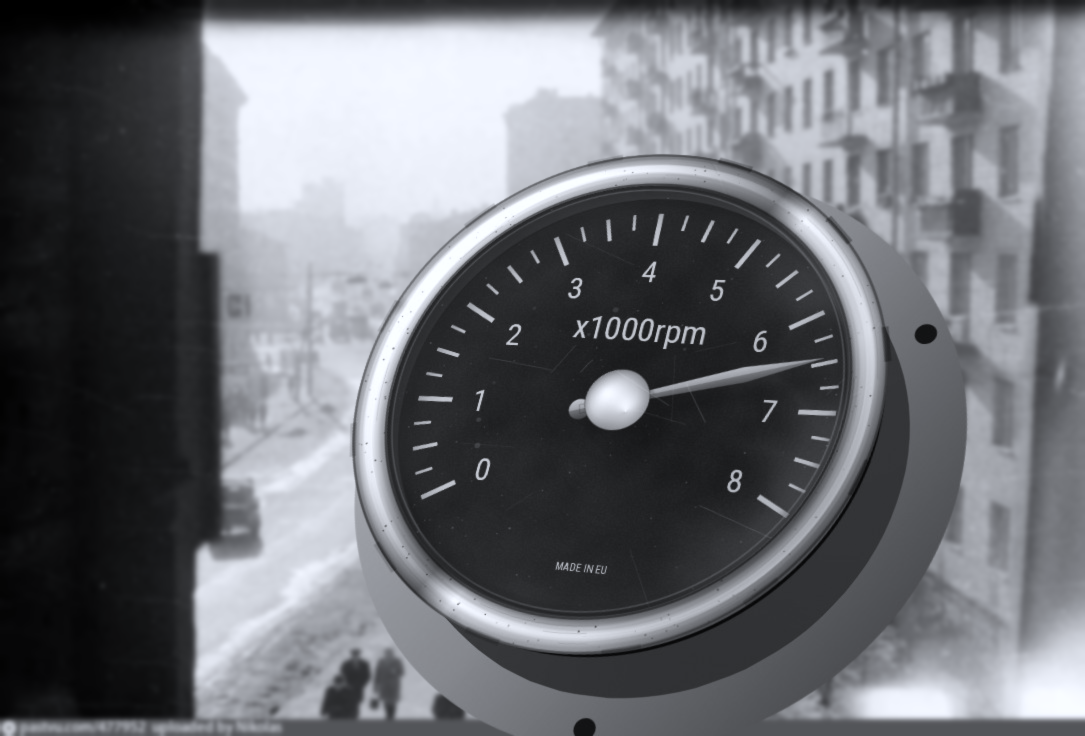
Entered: 6500 rpm
